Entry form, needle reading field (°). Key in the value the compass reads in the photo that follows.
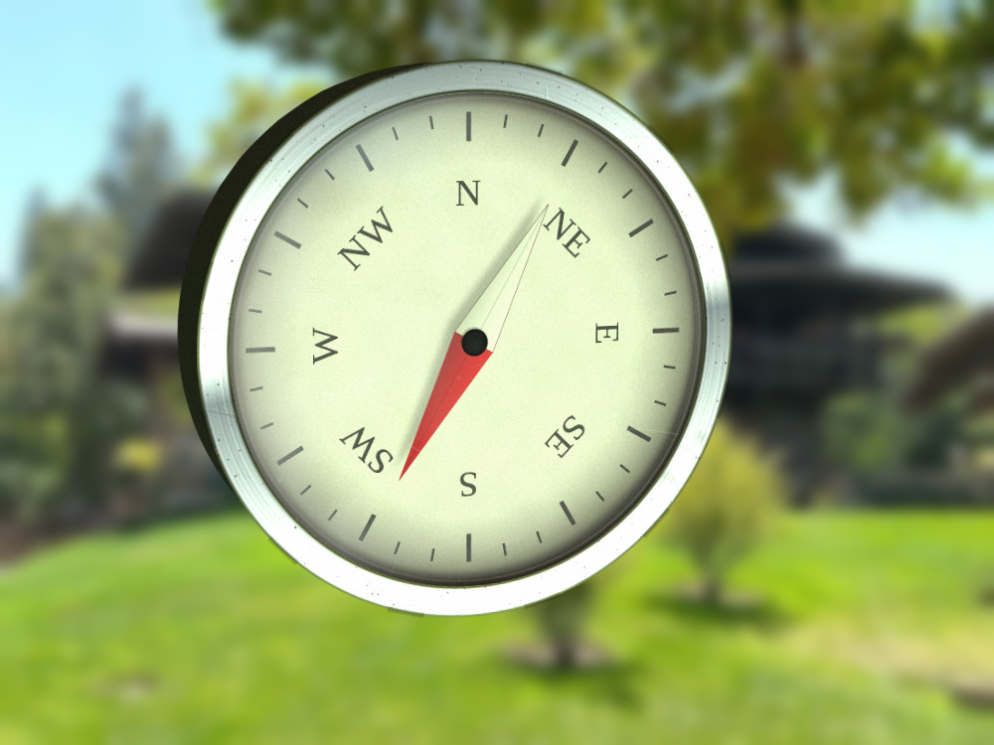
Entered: 210 °
